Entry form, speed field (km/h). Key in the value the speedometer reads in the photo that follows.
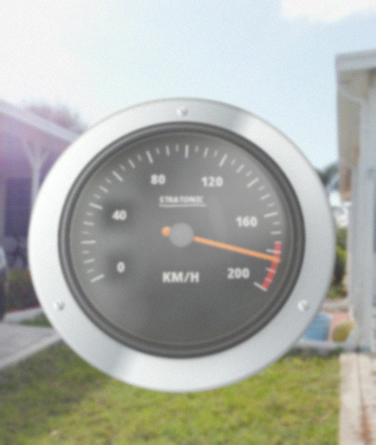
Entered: 185 km/h
